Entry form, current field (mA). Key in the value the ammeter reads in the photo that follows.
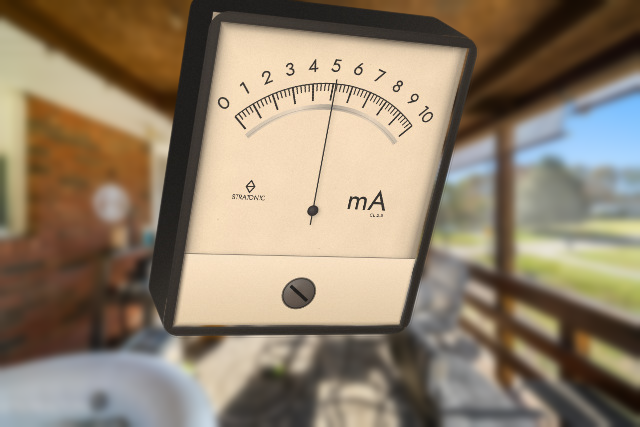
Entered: 5 mA
